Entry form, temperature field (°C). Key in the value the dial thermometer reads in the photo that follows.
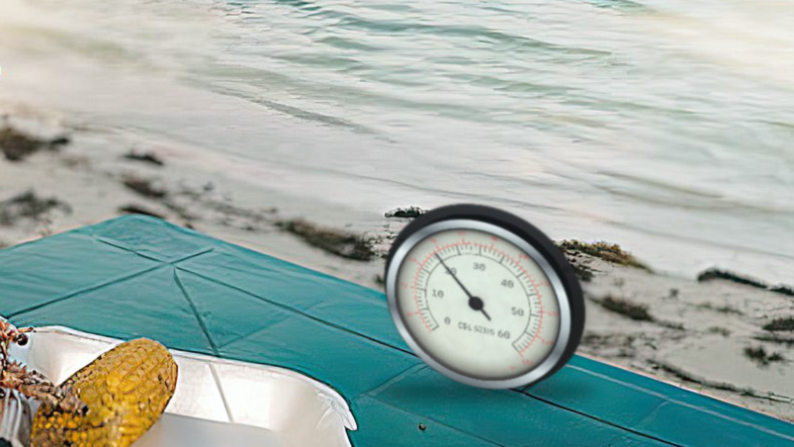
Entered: 20 °C
